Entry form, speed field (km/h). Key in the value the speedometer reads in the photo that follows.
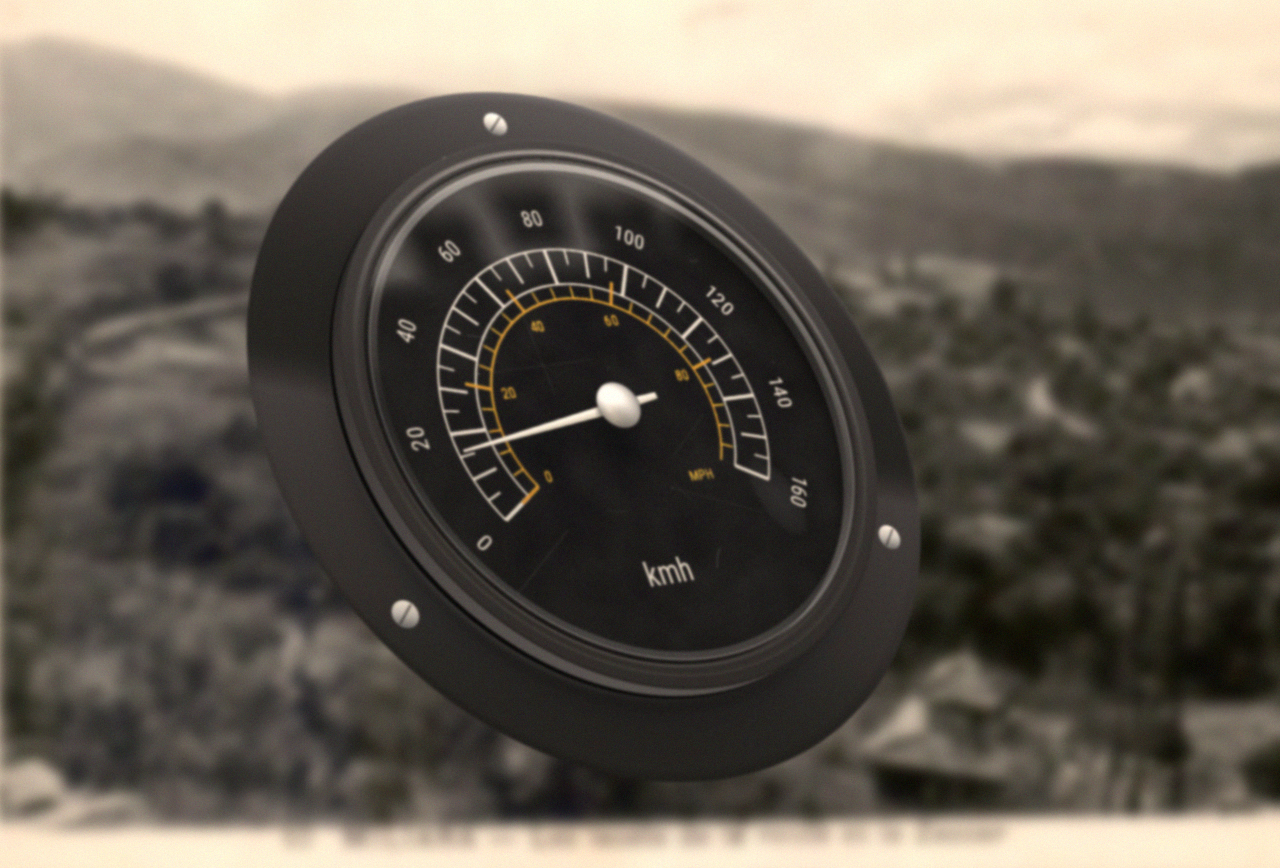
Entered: 15 km/h
